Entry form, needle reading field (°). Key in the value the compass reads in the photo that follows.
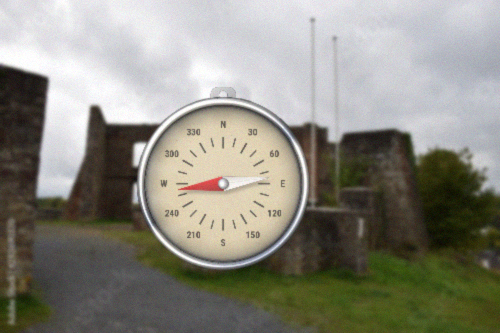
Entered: 262.5 °
